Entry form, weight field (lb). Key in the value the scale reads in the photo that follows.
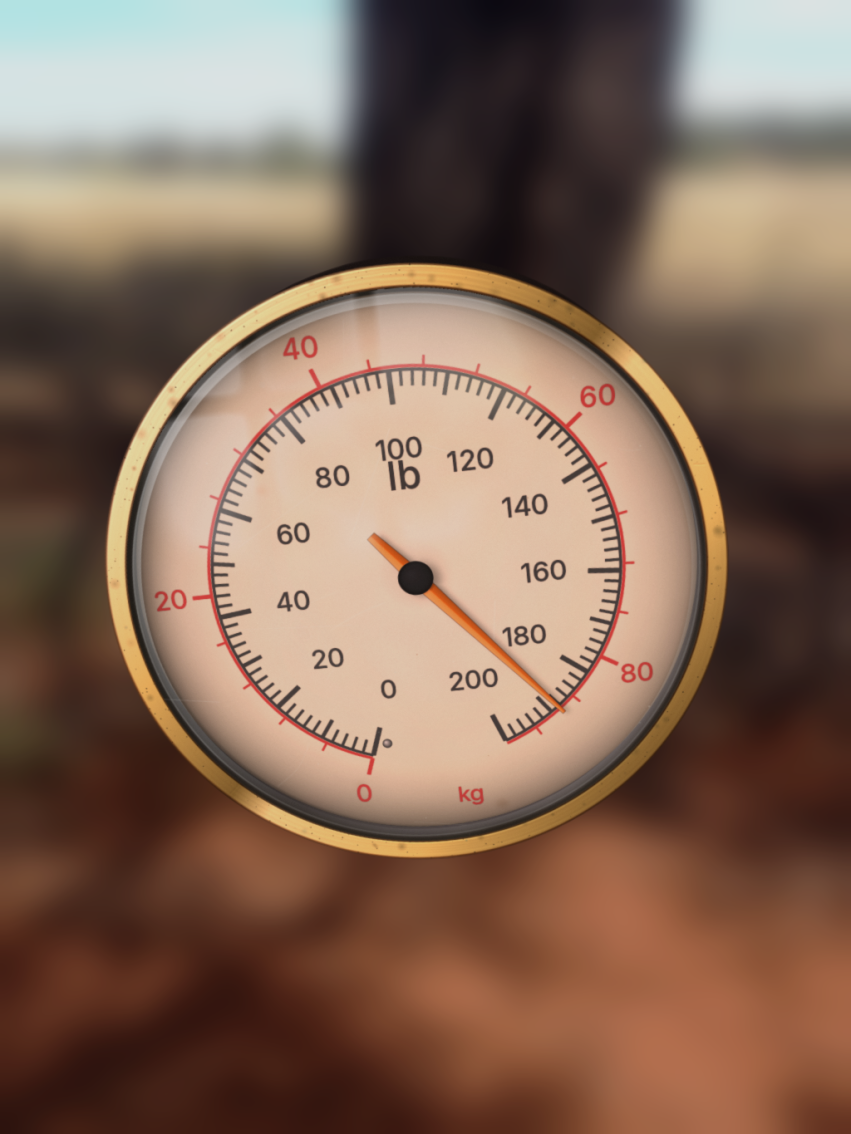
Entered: 188 lb
